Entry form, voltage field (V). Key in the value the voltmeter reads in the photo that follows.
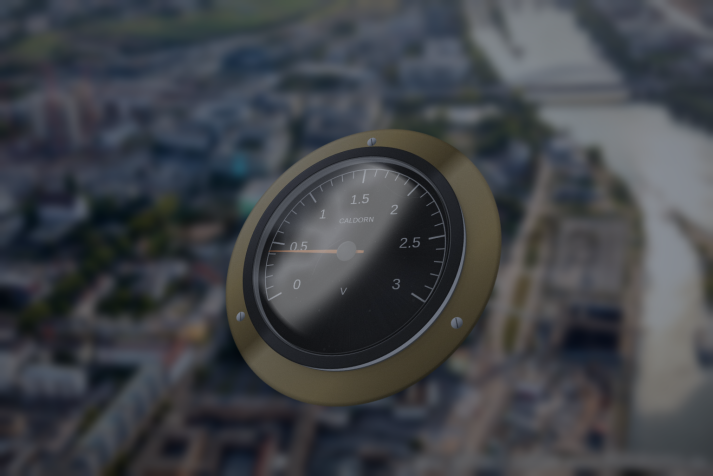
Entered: 0.4 V
